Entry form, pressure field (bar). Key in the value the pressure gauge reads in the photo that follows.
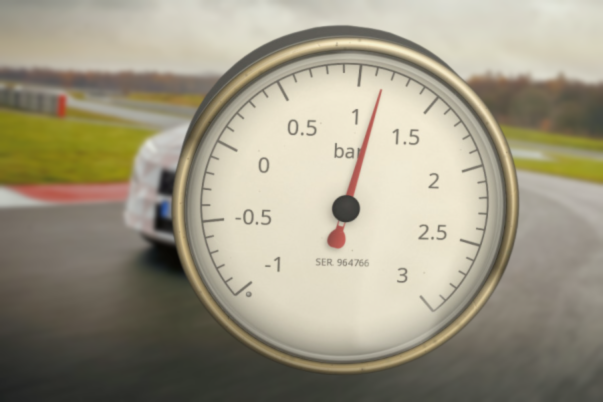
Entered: 1.15 bar
